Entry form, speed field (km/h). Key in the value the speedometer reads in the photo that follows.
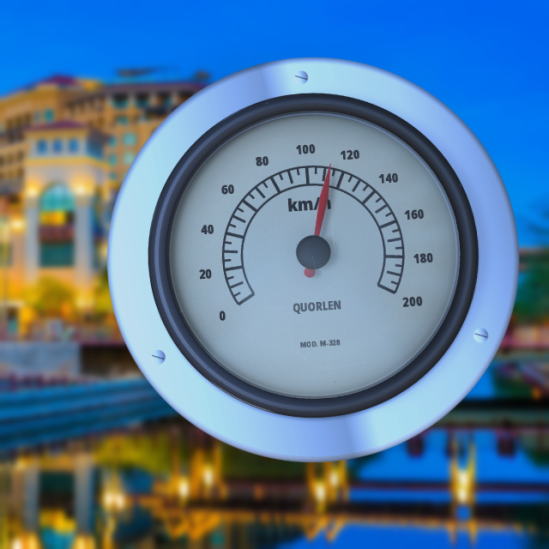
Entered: 112.5 km/h
